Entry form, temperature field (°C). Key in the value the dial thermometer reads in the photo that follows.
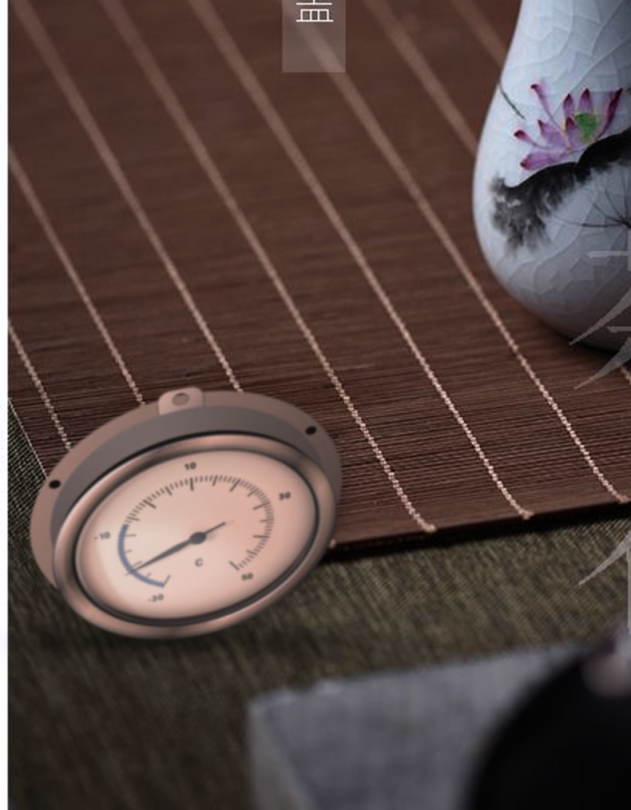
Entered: -20 °C
